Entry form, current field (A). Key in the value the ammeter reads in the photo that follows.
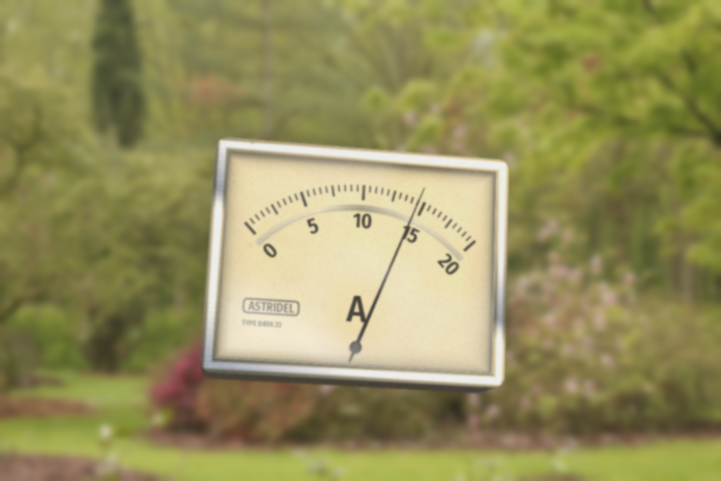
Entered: 14.5 A
